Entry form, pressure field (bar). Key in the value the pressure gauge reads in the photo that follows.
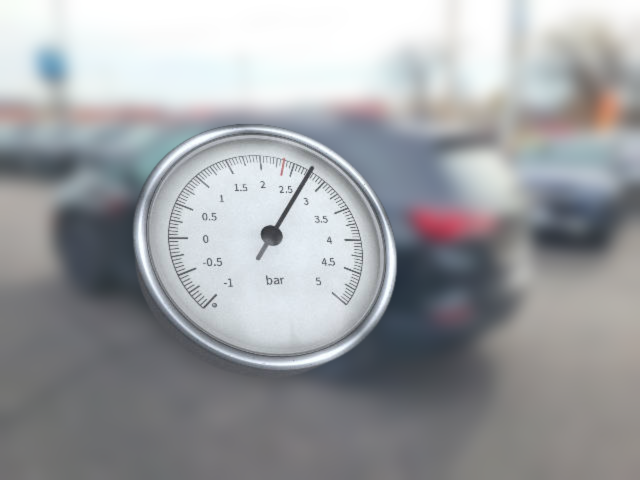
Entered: 2.75 bar
